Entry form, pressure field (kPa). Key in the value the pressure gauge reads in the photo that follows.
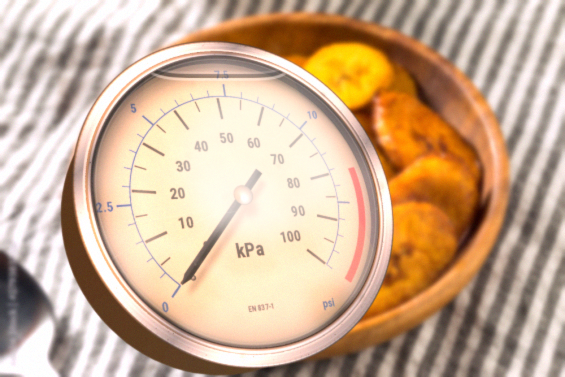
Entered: 0 kPa
